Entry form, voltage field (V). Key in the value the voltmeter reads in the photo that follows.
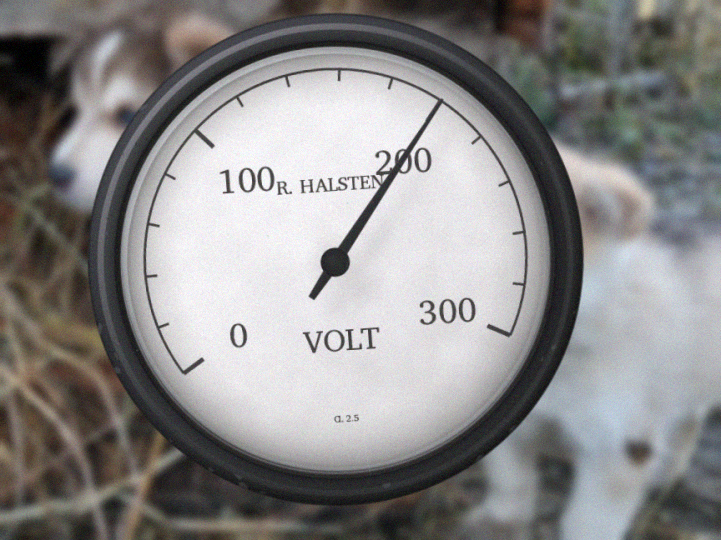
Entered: 200 V
